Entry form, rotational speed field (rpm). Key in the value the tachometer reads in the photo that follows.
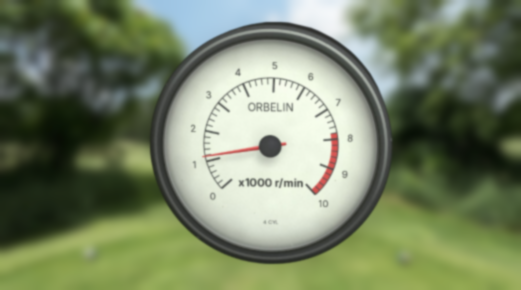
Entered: 1200 rpm
